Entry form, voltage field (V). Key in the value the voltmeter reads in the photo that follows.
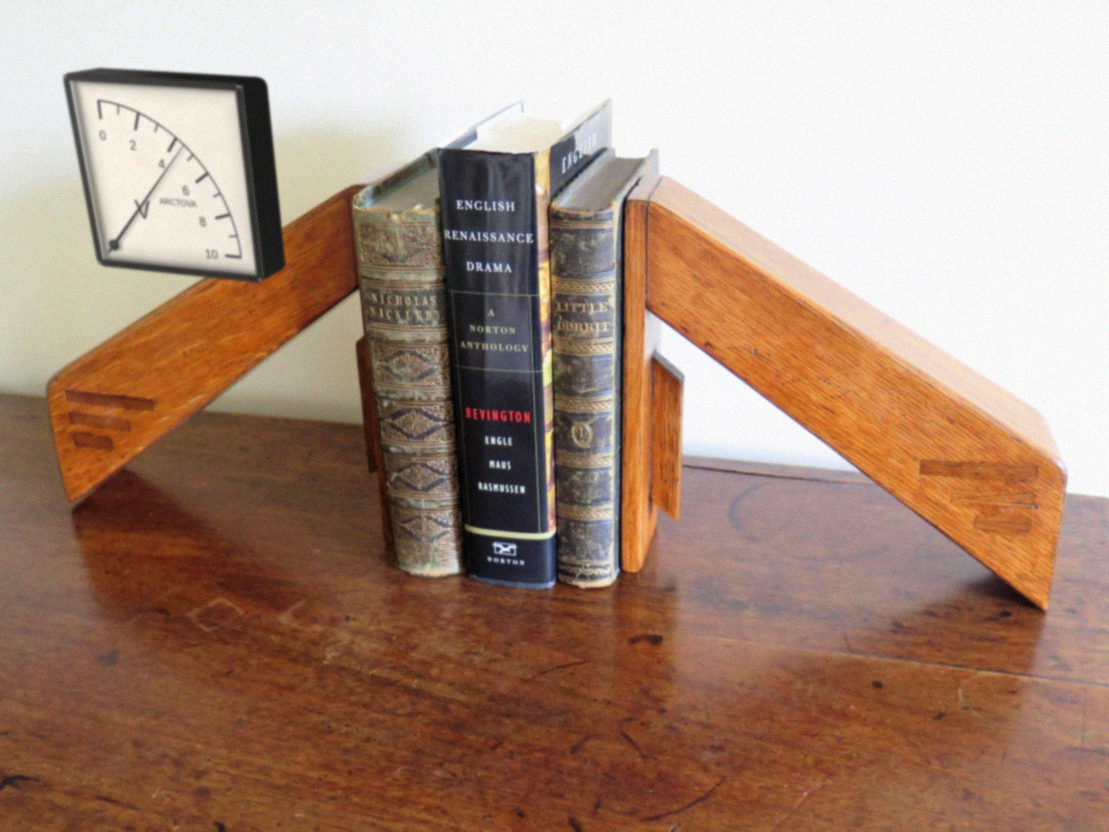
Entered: 4.5 V
